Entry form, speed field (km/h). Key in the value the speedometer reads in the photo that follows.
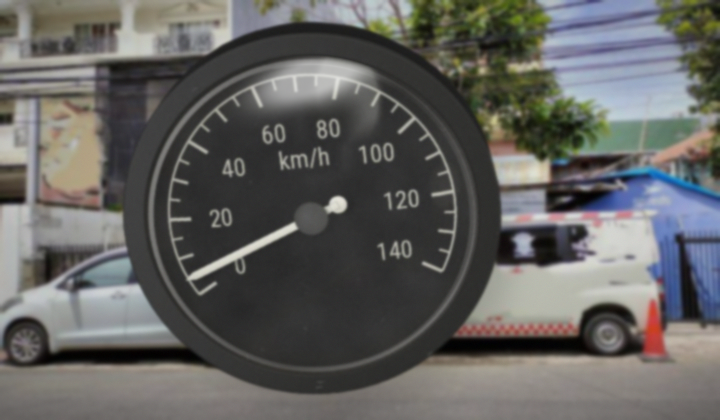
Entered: 5 km/h
